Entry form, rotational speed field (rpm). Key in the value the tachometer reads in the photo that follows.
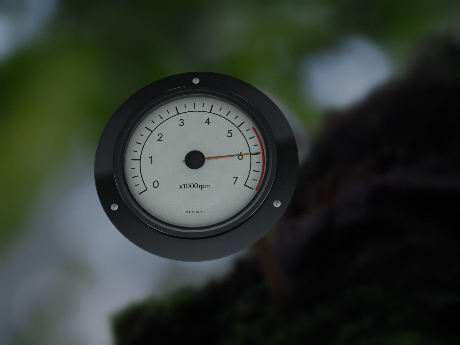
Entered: 6000 rpm
